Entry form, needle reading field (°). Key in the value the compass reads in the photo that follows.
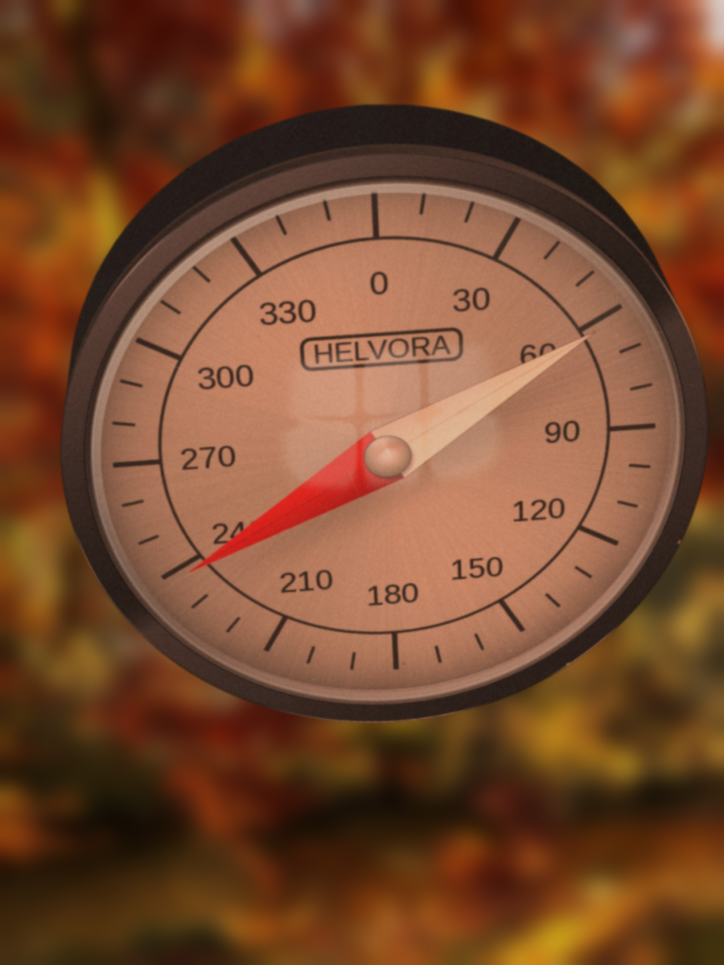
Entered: 240 °
